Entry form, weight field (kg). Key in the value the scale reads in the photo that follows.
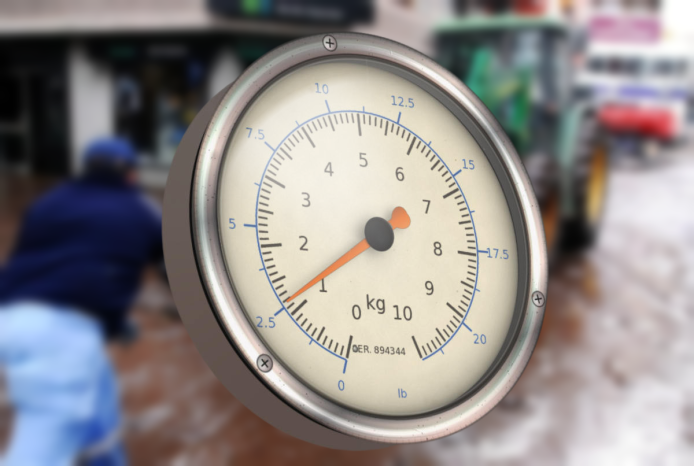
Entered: 1.2 kg
